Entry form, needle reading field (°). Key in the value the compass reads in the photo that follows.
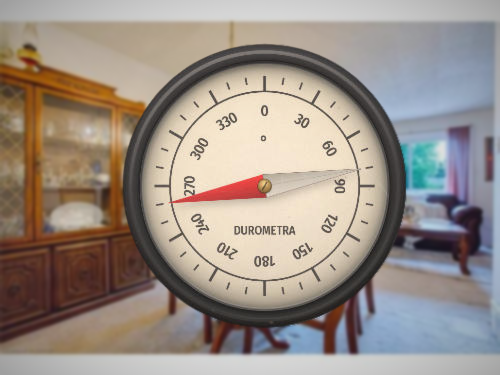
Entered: 260 °
